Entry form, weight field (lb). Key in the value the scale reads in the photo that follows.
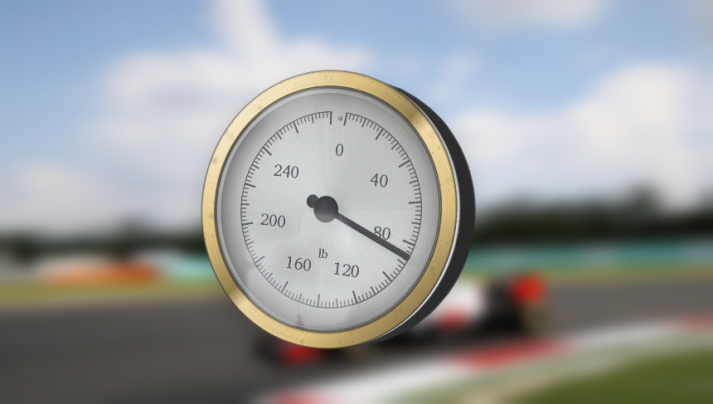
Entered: 86 lb
